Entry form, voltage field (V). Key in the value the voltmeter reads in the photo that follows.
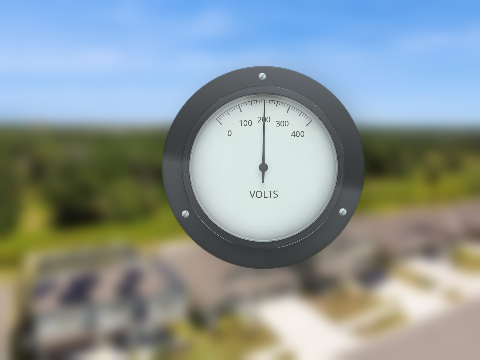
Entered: 200 V
